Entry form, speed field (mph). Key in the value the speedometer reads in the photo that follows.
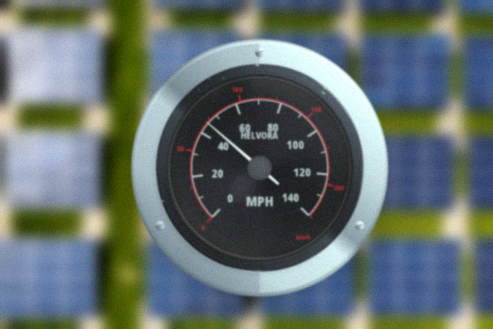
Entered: 45 mph
